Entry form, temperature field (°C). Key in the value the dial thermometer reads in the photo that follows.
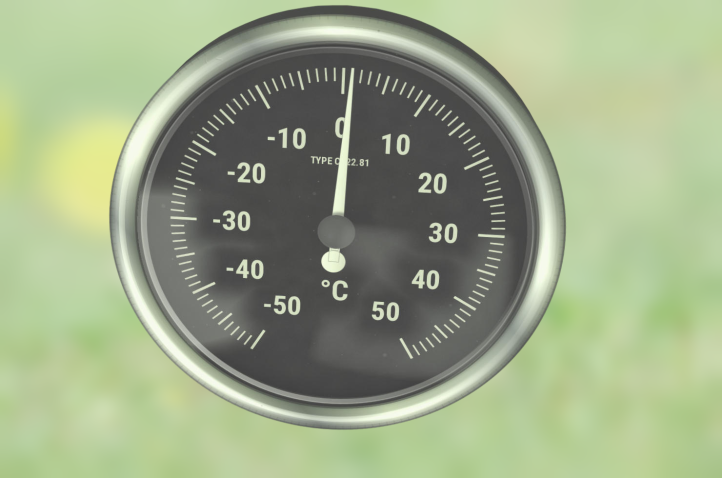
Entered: 1 °C
